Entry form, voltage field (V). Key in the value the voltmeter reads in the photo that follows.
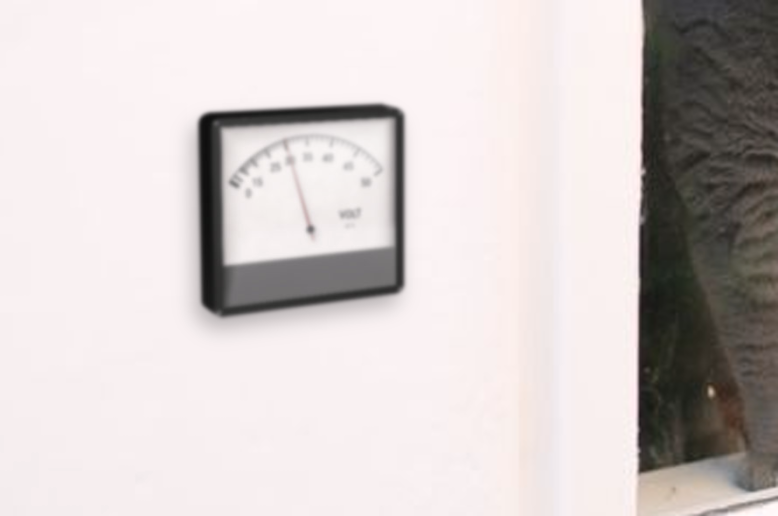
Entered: 30 V
